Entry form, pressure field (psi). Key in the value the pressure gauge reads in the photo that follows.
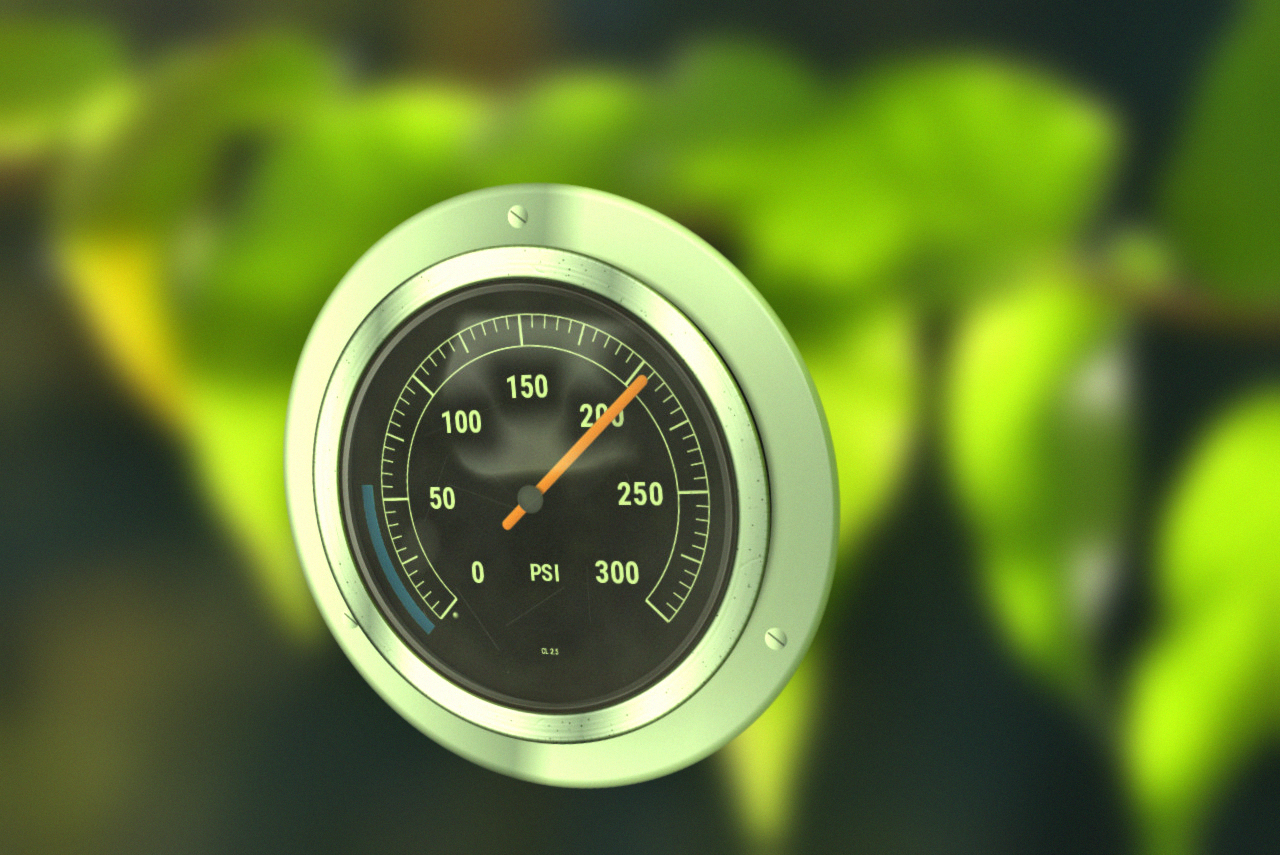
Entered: 205 psi
